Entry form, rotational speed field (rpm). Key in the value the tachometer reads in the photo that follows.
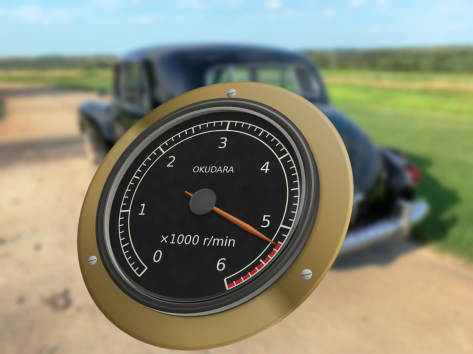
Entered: 5250 rpm
